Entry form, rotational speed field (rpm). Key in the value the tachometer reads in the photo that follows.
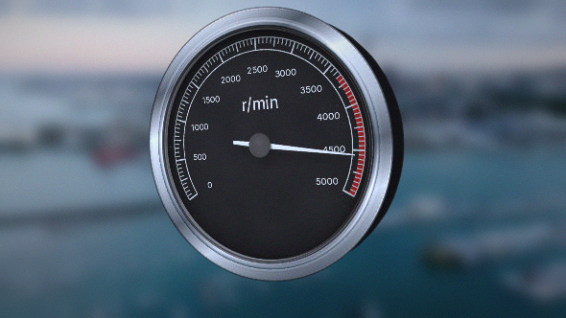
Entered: 4550 rpm
